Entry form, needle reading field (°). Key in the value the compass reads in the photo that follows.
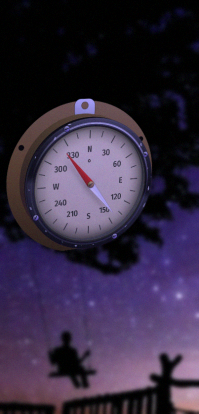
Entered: 322.5 °
